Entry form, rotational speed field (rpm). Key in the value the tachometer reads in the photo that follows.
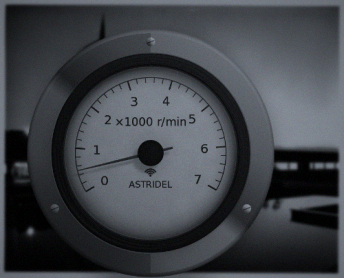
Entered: 500 rpm
